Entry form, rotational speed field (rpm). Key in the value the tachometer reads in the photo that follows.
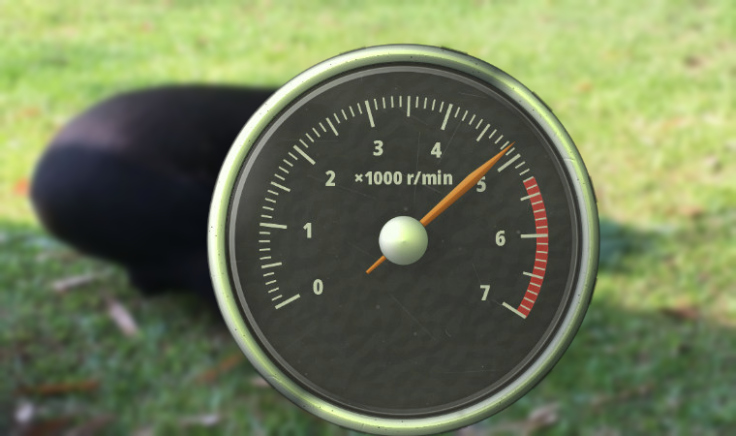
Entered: 4850 rpm
